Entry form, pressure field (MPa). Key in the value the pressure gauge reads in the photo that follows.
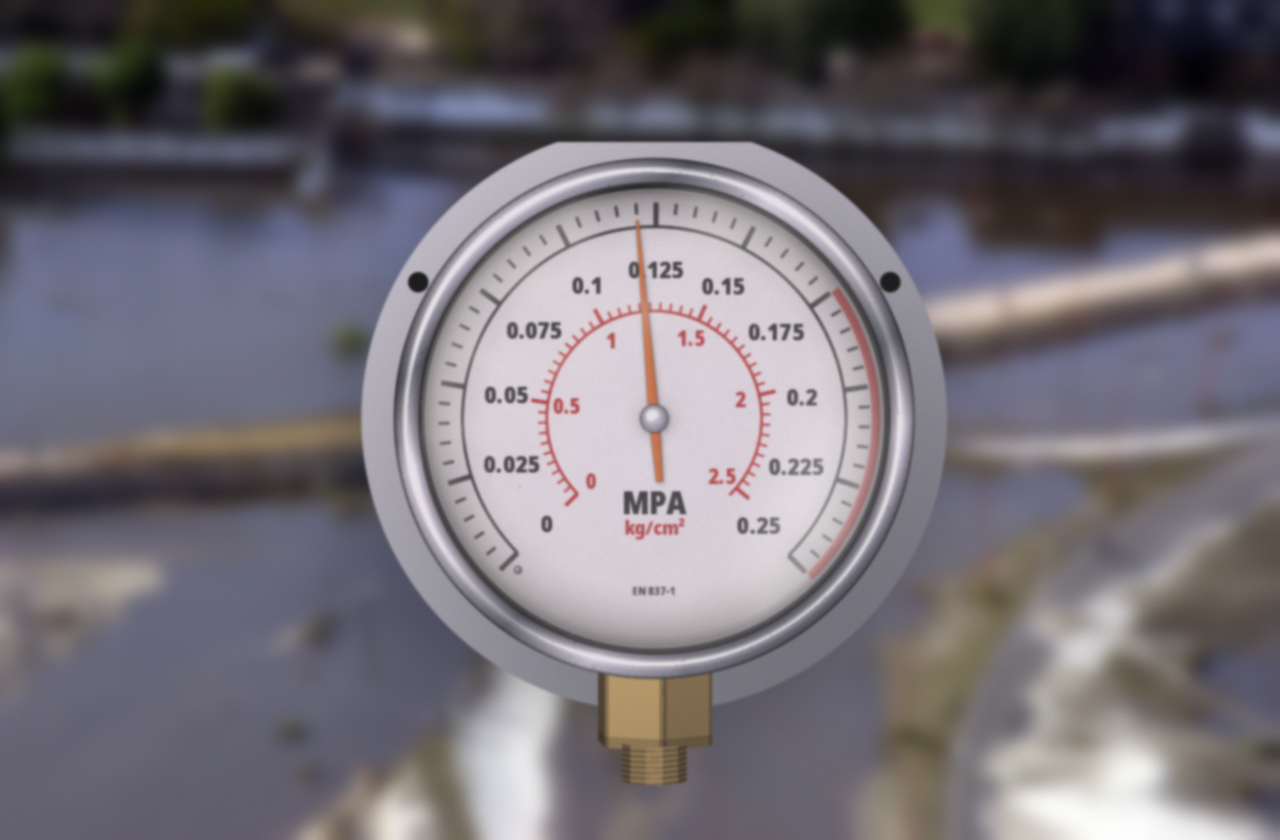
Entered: 0.12 MPa
